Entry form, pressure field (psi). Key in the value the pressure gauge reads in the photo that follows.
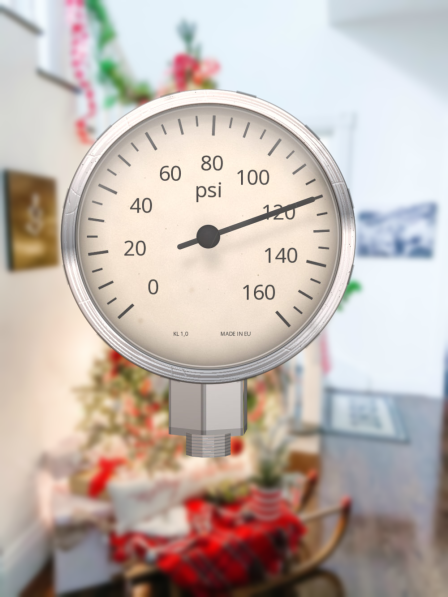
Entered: 120 psi
